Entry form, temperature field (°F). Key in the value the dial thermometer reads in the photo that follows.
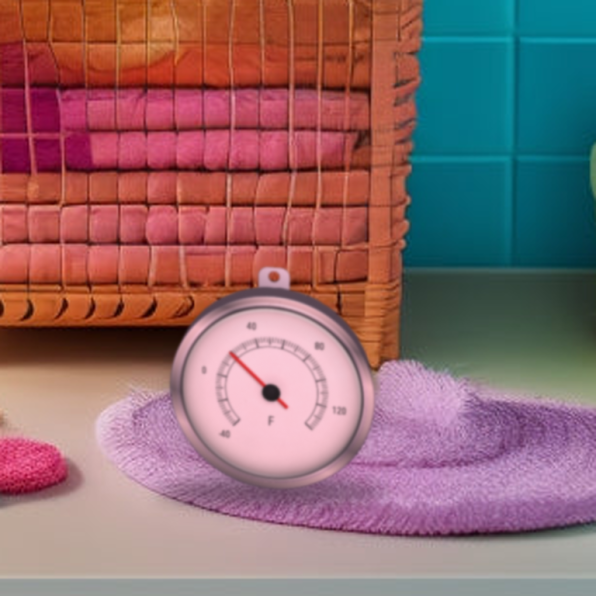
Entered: 20 °F
